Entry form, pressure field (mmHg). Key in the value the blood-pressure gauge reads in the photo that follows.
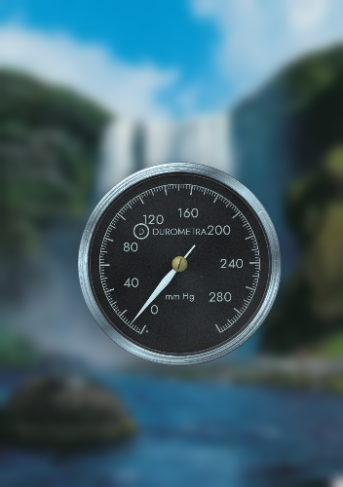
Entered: 10 mmHg
